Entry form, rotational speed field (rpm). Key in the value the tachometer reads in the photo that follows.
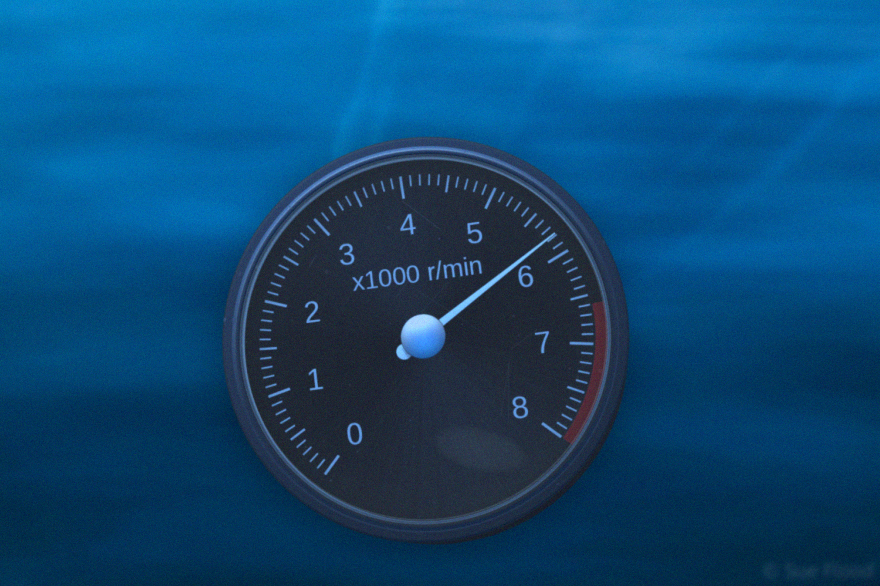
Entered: 5800 rpm
